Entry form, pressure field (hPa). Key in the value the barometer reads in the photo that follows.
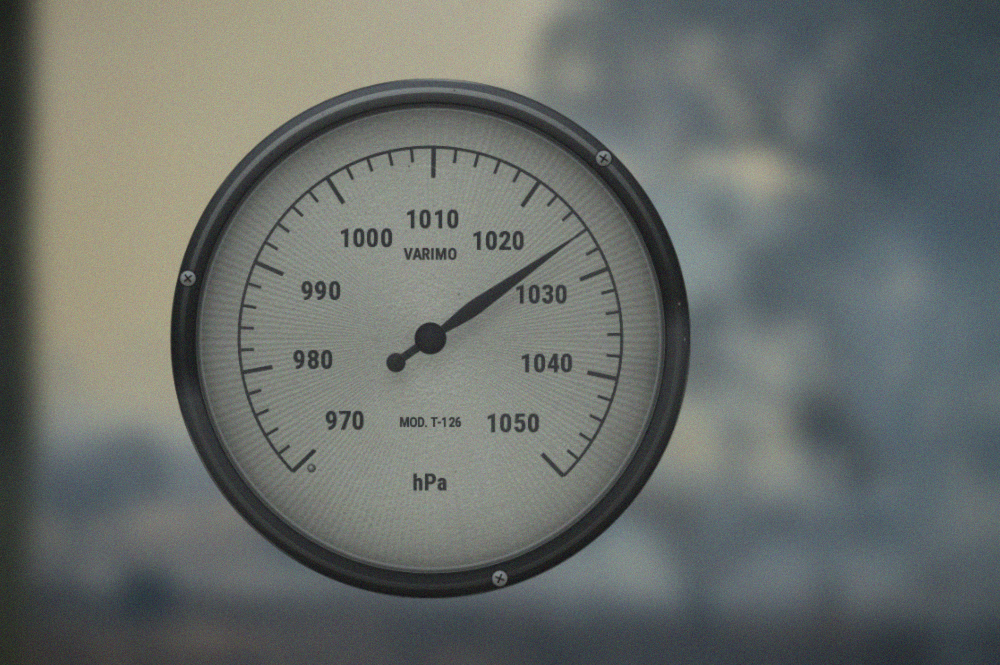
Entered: 1026 hPa
